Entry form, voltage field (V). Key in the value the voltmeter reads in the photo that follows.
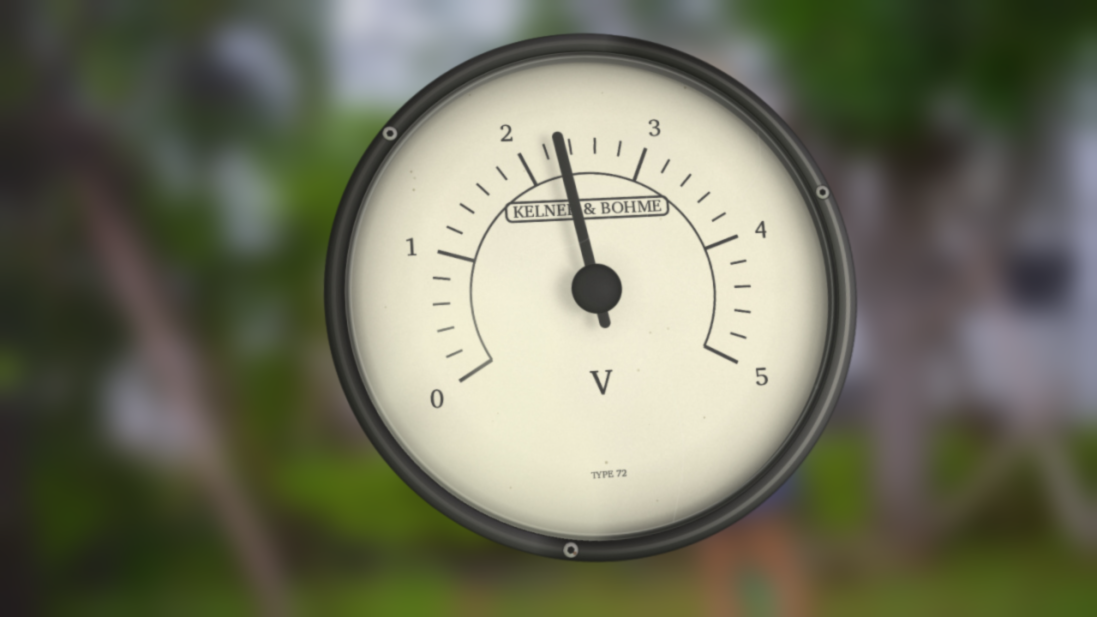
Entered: 2.3 V
